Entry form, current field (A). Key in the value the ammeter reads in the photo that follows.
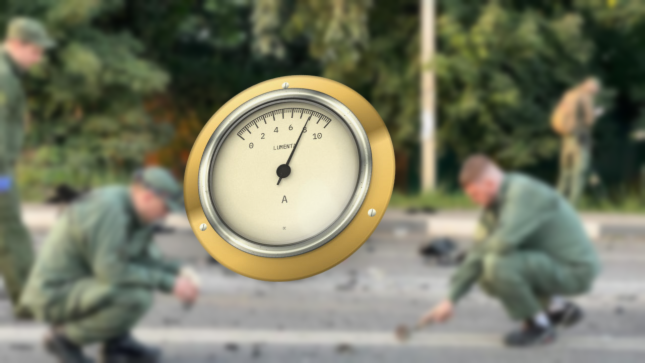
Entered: 8 A
